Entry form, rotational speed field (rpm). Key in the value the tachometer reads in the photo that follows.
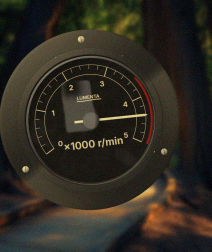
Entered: 4400 rpm
